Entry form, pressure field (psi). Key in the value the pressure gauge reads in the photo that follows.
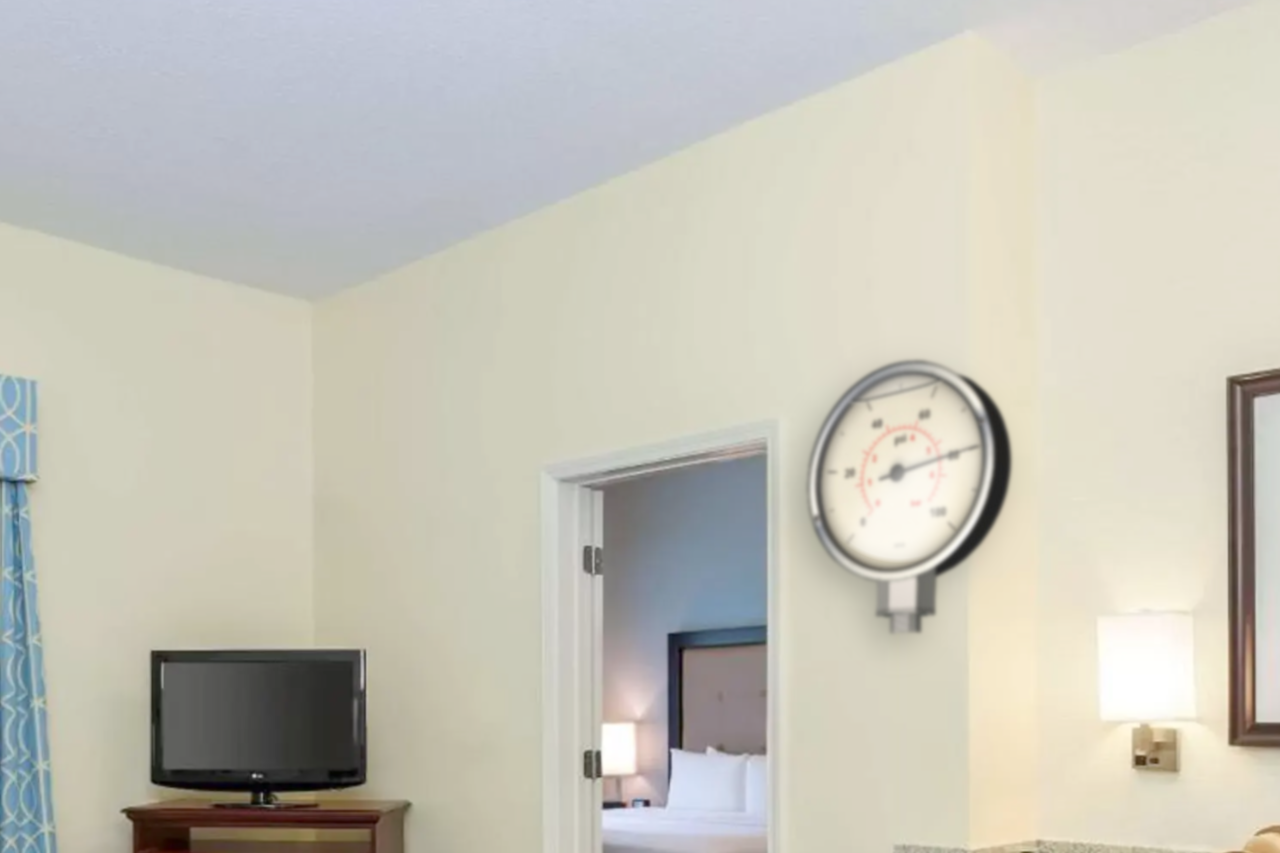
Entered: 80 psi
